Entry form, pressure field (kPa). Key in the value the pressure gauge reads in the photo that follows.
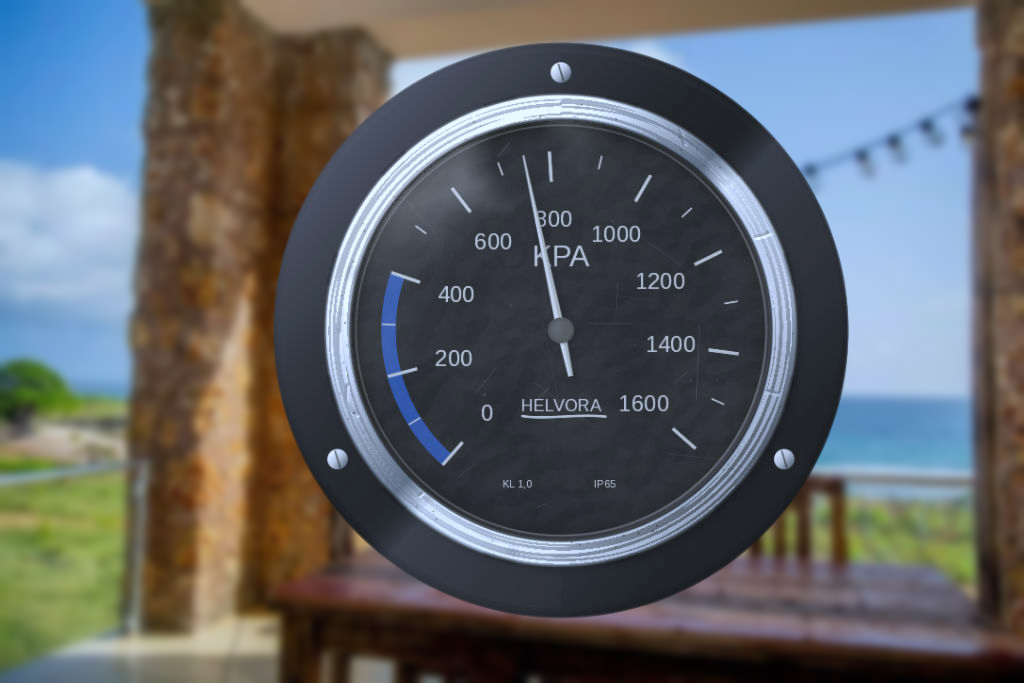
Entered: 750 kPa
